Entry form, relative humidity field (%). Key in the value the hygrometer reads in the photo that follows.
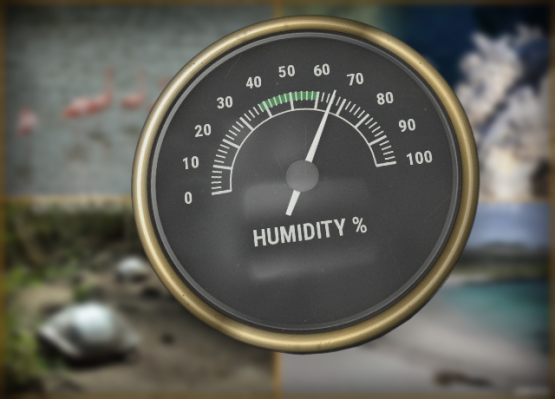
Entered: 66 %
